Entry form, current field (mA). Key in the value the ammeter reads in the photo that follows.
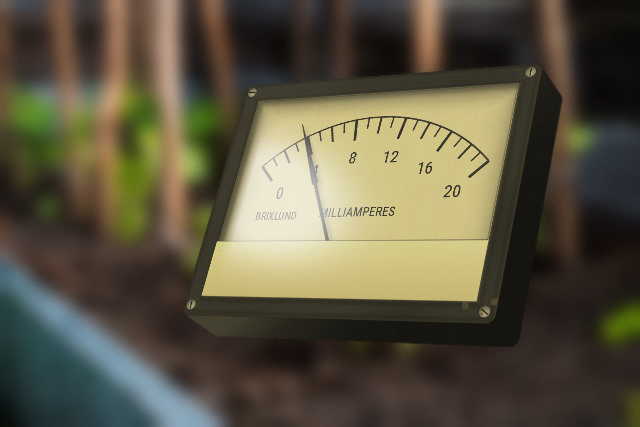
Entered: 4 mA
